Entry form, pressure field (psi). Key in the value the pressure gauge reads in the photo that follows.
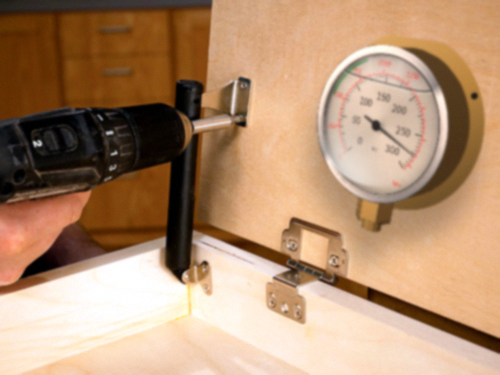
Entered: 275 psi
